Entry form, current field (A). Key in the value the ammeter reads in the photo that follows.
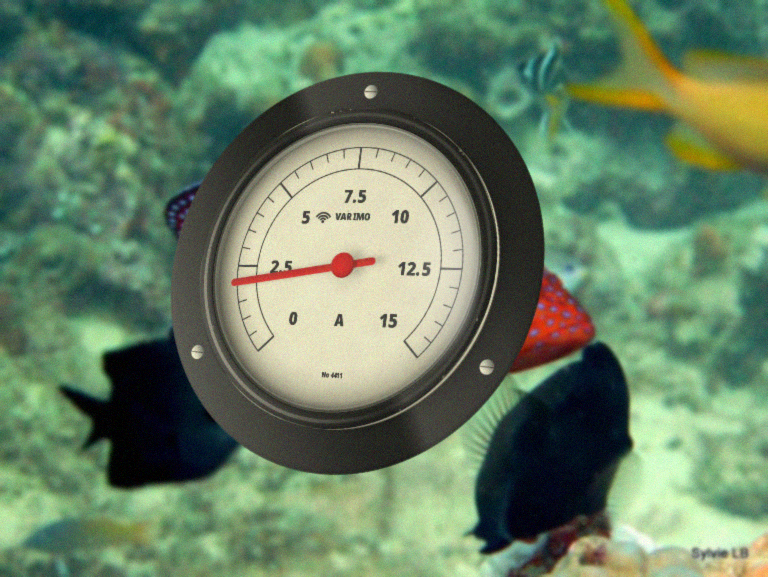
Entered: 2 A
